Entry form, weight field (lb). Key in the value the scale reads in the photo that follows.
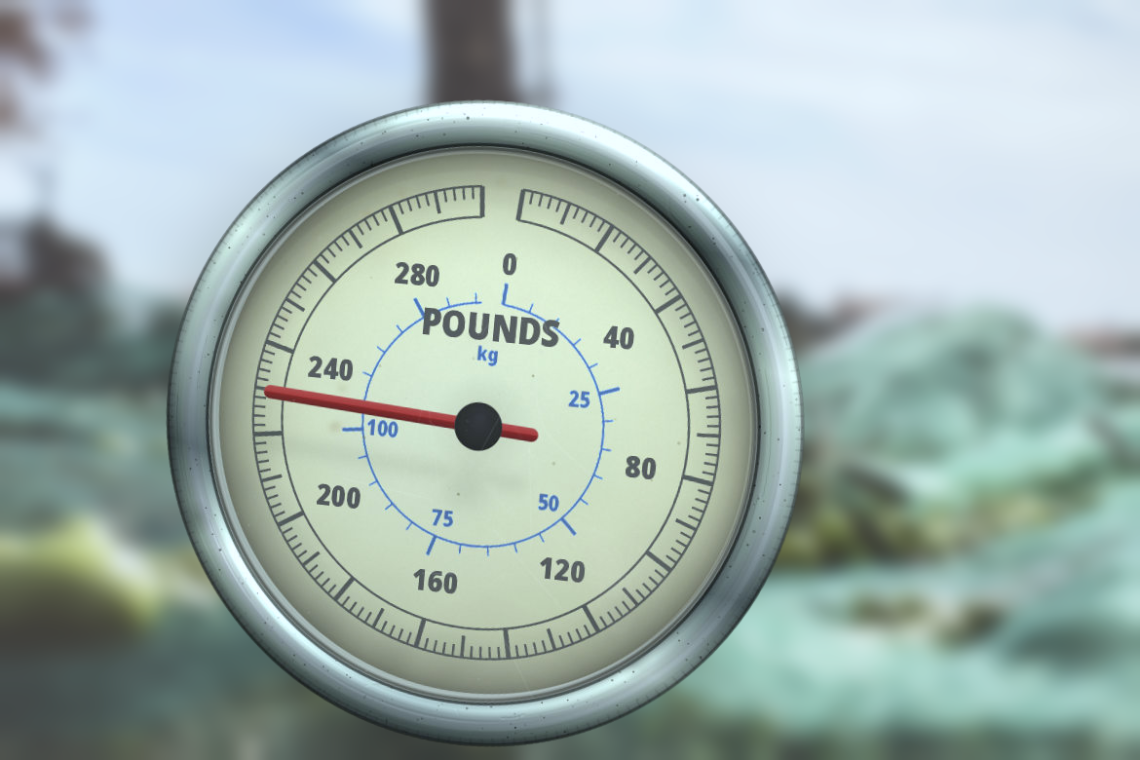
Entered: 230 lb
